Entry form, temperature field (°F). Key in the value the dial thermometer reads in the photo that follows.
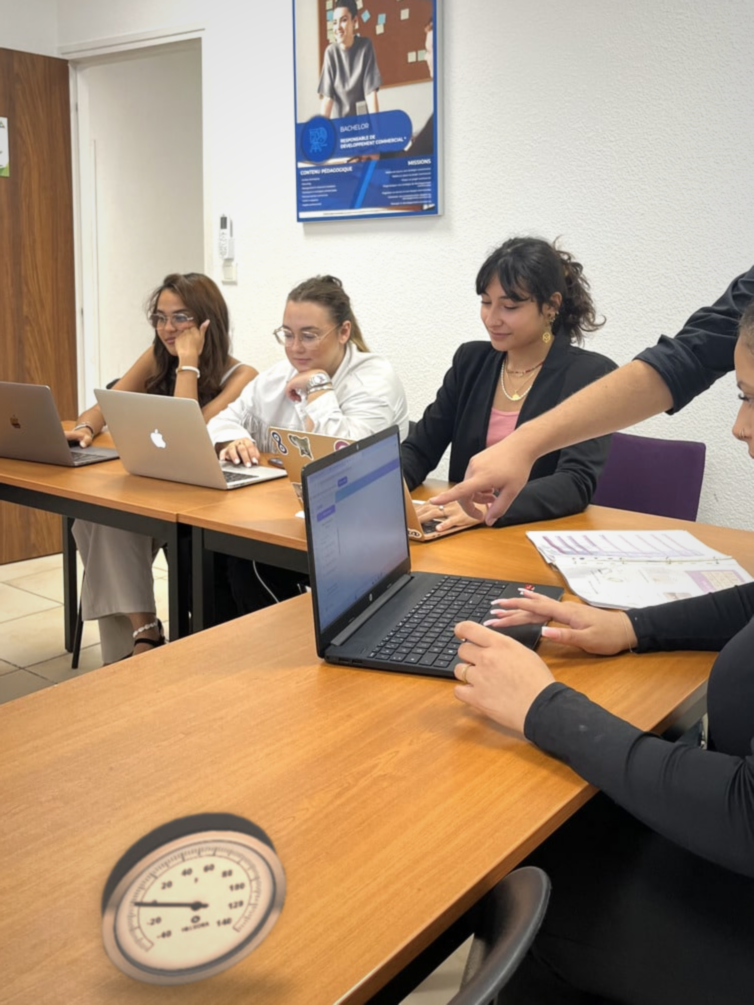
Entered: 0 °F
